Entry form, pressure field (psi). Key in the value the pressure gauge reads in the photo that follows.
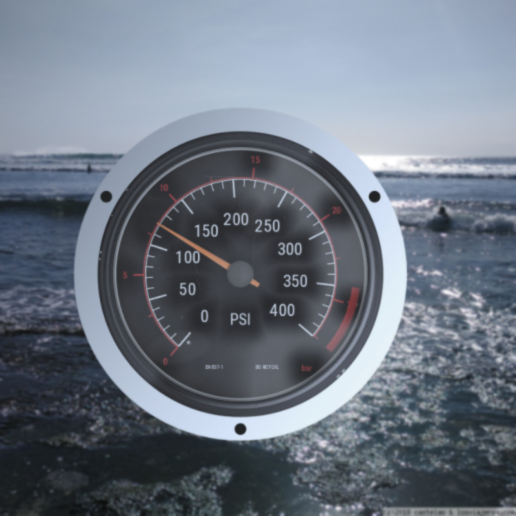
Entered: 120 psi
